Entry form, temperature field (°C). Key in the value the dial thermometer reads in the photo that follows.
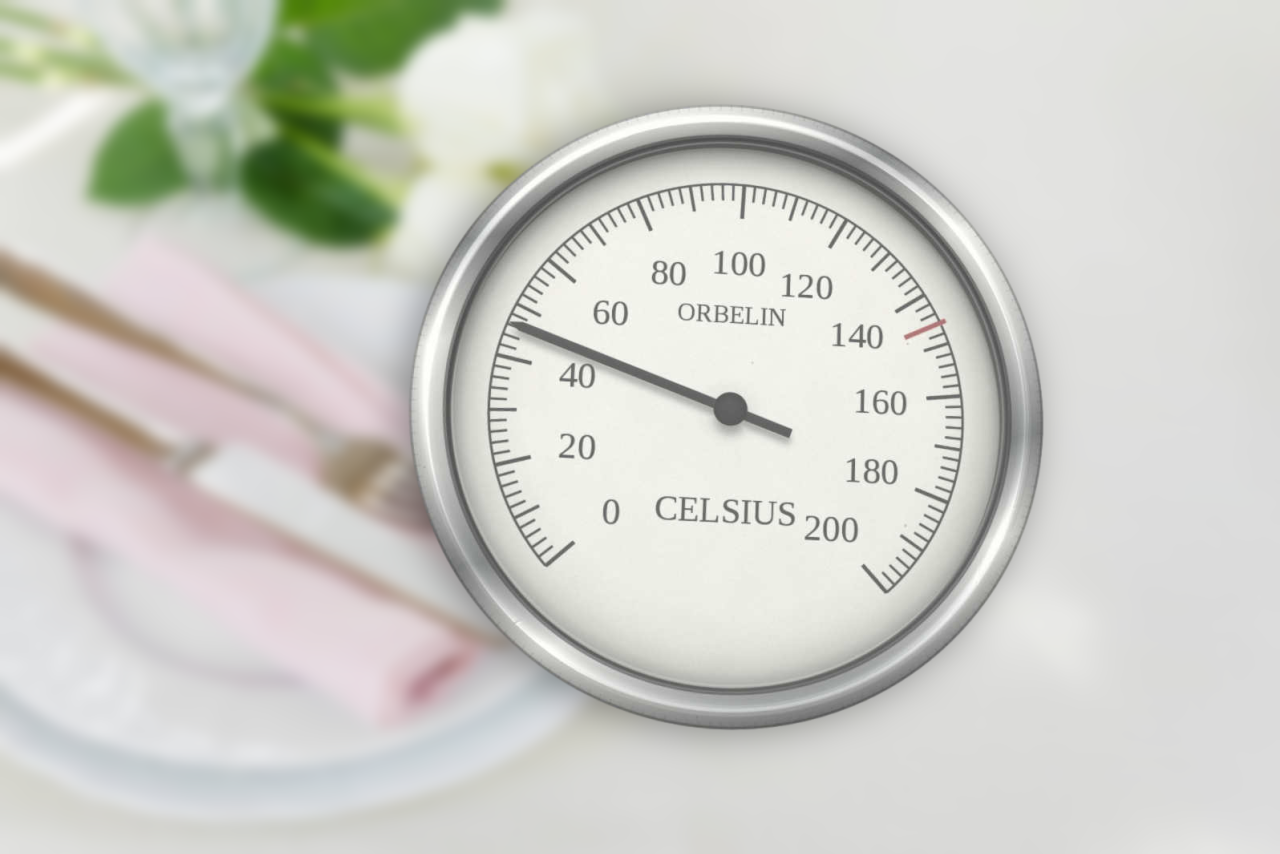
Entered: 46 °C
